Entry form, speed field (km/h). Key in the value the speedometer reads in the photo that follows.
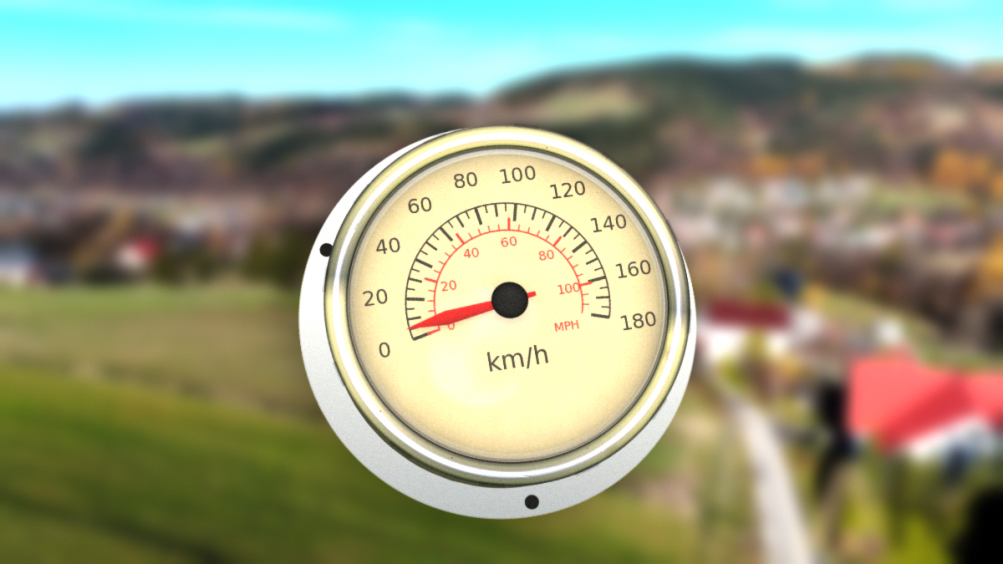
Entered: 5 km/h
